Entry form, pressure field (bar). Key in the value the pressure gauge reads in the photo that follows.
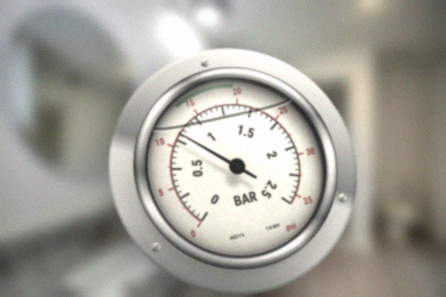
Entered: 0.8 bar
